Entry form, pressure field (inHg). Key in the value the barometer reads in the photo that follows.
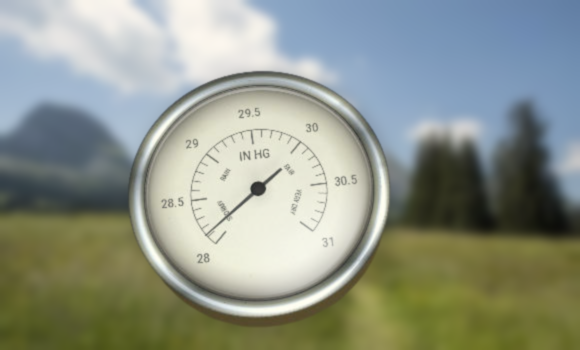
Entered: 28.1 inHg
